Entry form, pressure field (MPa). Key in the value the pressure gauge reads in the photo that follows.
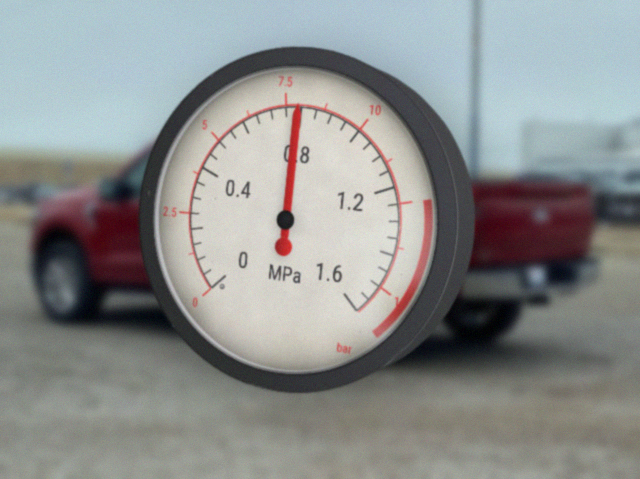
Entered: 0.8 MPa
